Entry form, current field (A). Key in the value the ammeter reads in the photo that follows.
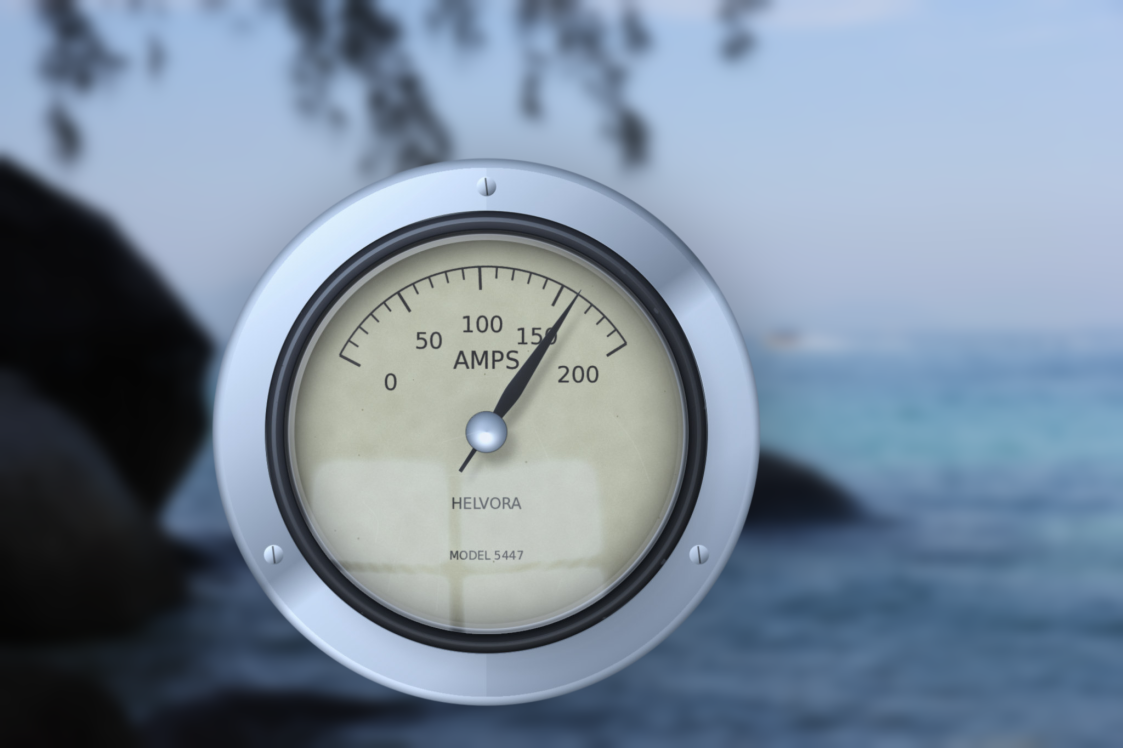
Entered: 160 A
